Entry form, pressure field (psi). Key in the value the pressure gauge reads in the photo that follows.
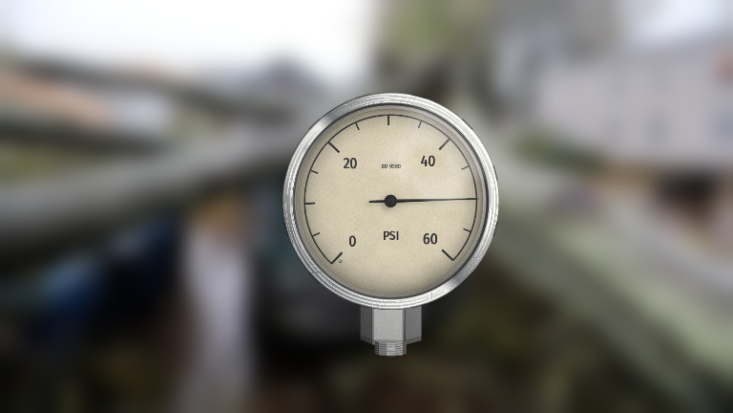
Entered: 50 psi
